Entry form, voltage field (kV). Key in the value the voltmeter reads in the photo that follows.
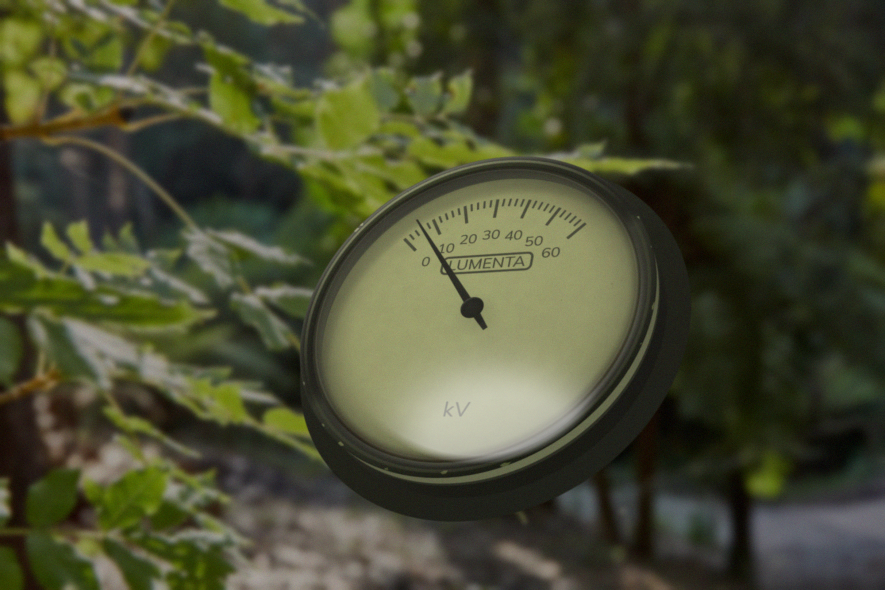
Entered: 6 kV
